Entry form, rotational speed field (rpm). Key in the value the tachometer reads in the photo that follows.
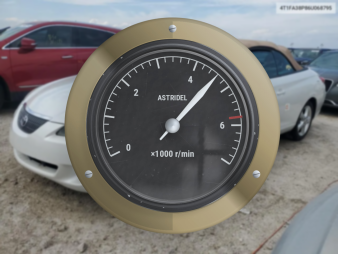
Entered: 4600 rpm
